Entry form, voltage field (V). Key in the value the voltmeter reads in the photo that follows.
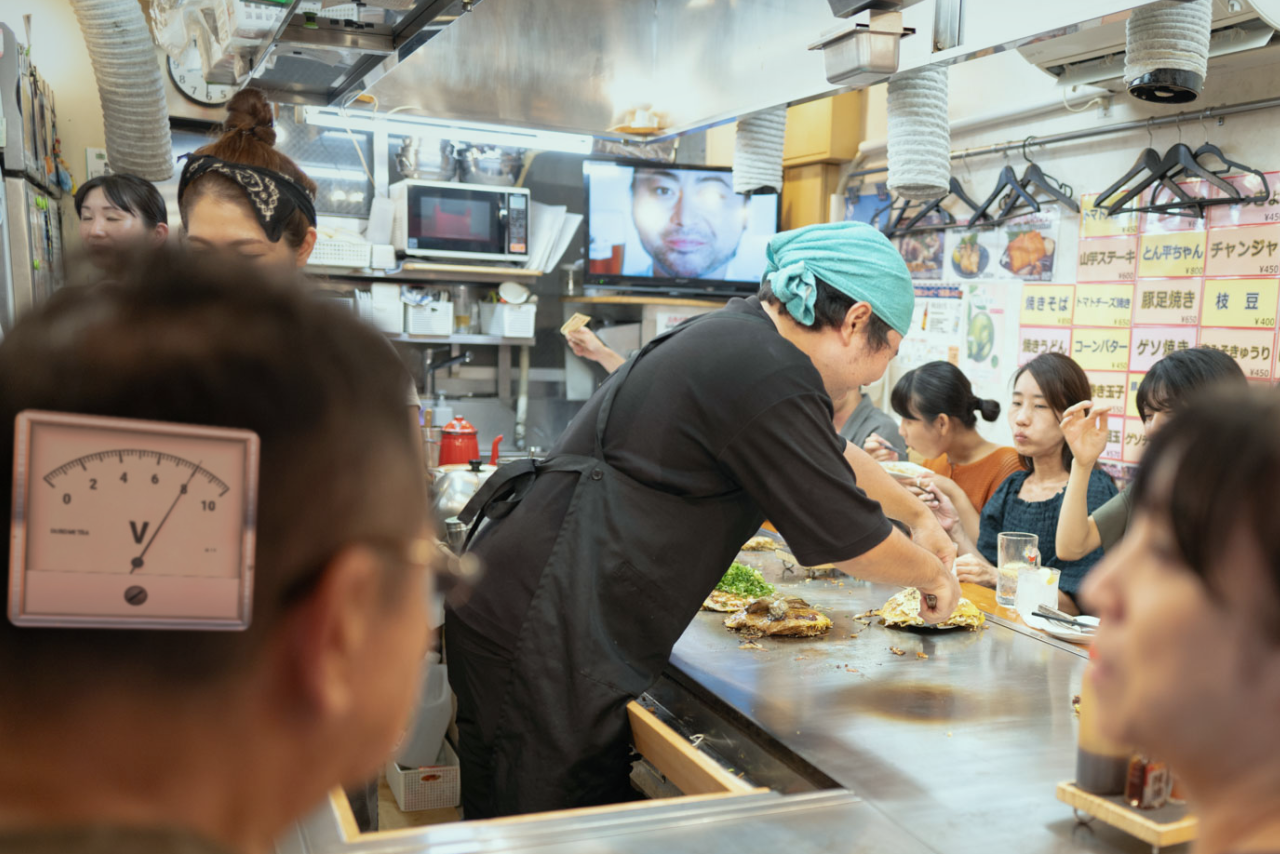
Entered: 8 V
